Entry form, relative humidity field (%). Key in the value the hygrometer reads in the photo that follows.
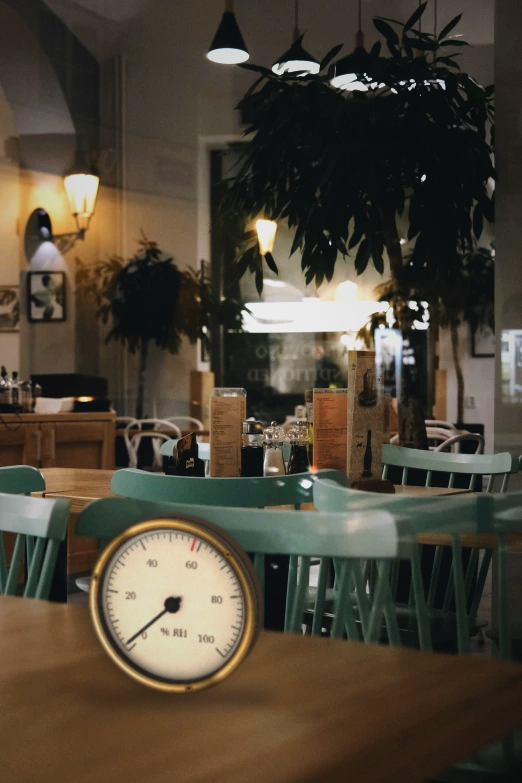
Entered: 2 %
